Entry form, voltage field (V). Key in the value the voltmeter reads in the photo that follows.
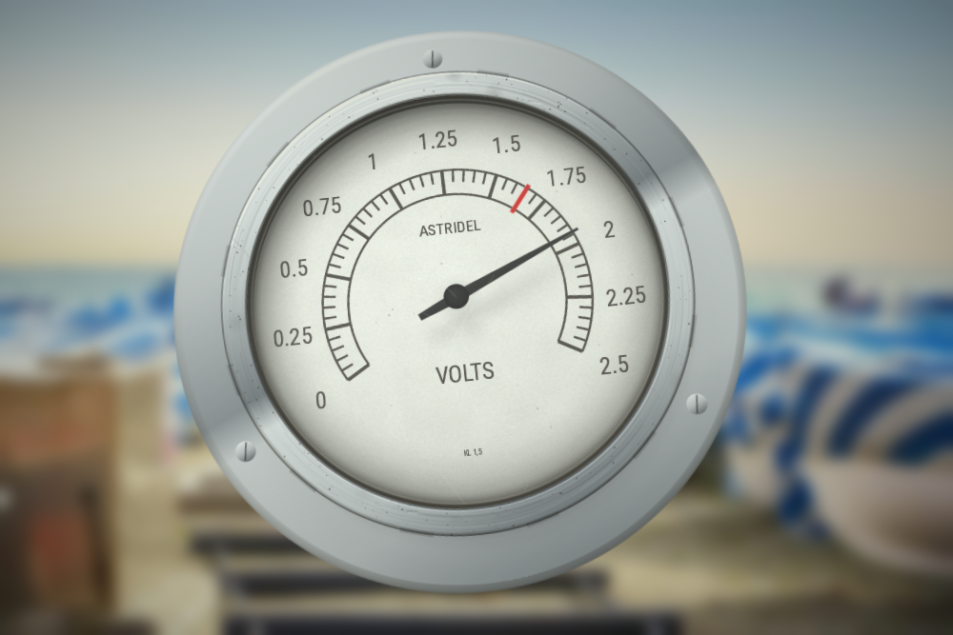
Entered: 1.95 V
